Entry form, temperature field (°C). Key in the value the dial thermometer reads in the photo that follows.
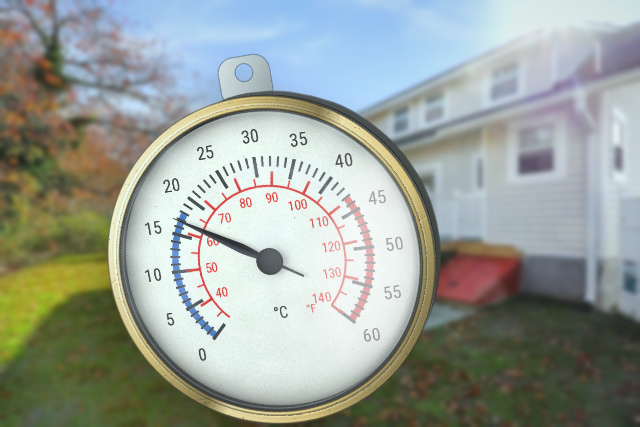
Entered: 17 °C
